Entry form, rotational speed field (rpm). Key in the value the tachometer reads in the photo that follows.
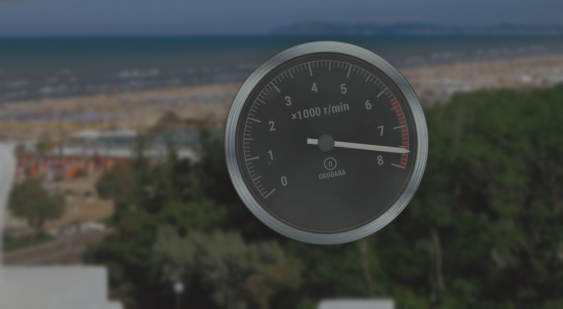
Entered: 7600 rpm
